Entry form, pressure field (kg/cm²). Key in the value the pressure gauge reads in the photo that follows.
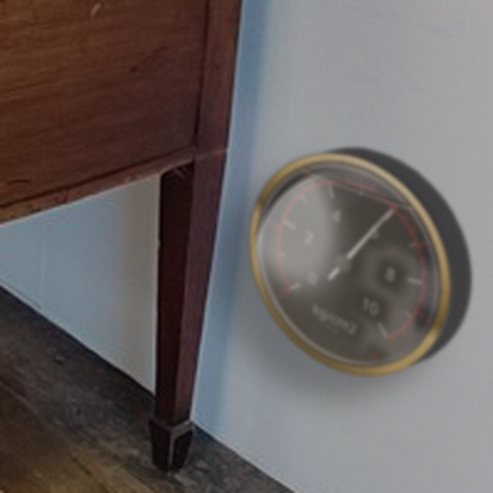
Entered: 6 kg/cm²
